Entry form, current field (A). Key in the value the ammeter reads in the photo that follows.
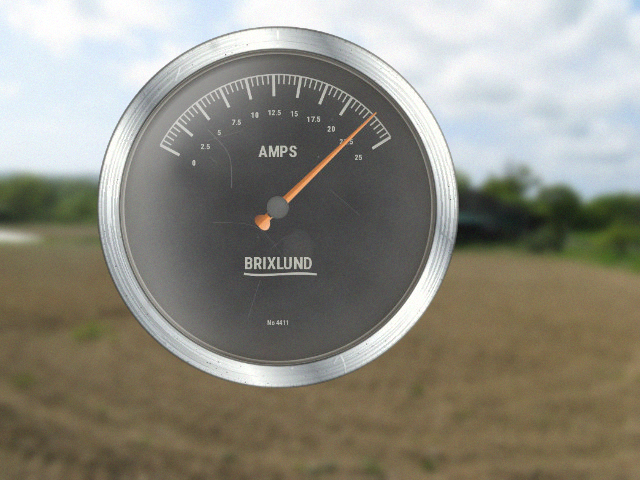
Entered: 22.5 A
